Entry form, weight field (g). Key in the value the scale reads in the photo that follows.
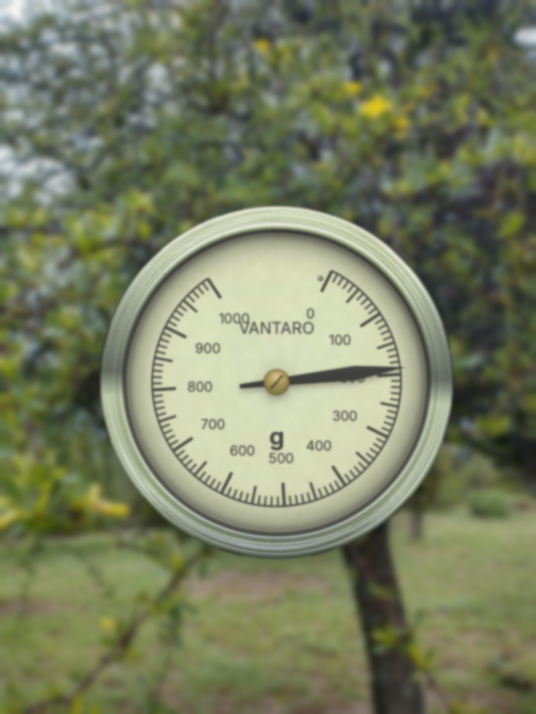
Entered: 190 g
